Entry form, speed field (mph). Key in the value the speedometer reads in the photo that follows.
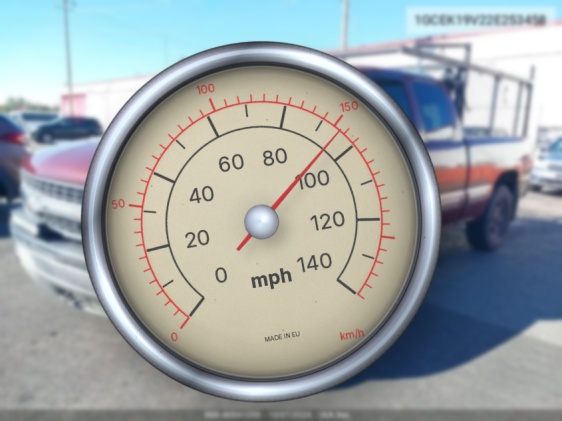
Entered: 95 mph
